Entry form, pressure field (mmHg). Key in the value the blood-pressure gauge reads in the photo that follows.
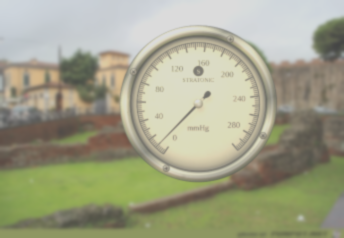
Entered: 10 mmHg
